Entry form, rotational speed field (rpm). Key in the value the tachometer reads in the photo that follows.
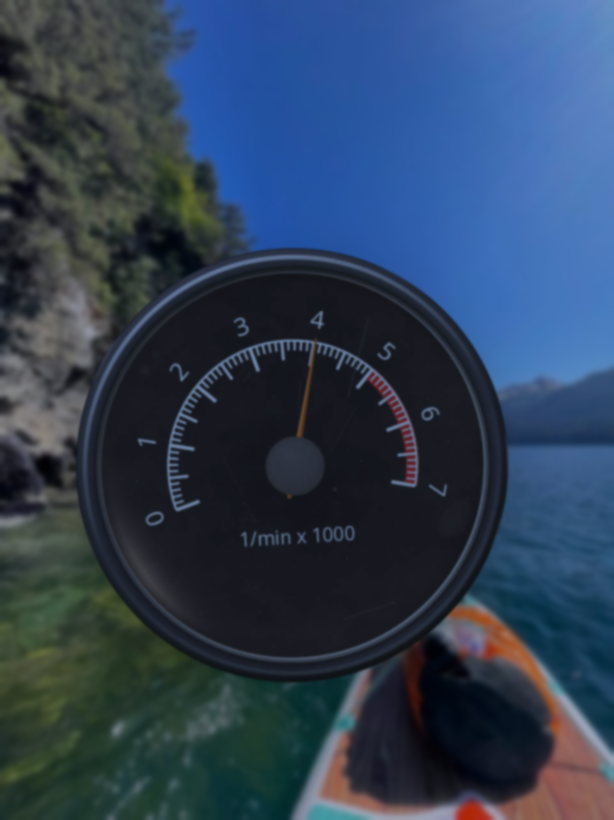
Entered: 4000 rpm
